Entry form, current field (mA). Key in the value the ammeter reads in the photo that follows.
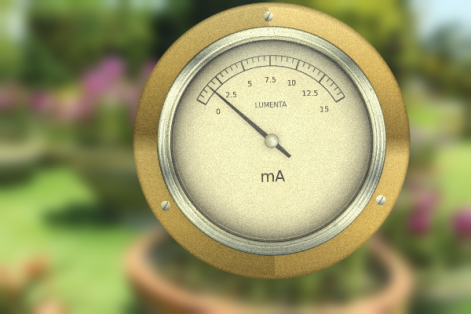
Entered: 1.5 mA
